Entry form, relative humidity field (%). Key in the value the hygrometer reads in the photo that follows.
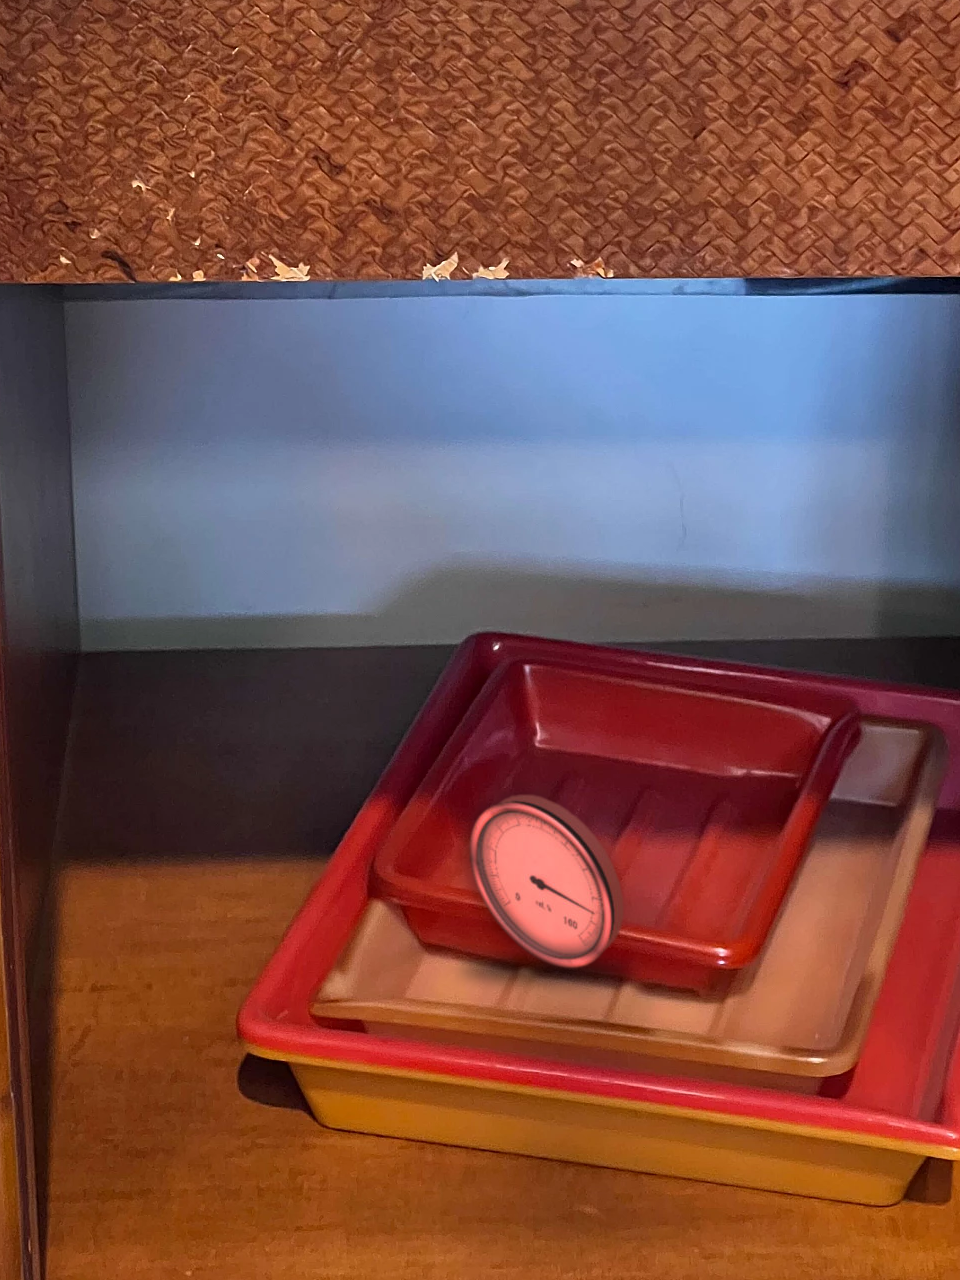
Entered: 85 %
